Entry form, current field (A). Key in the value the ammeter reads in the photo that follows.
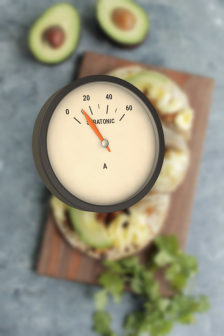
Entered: 10 A
